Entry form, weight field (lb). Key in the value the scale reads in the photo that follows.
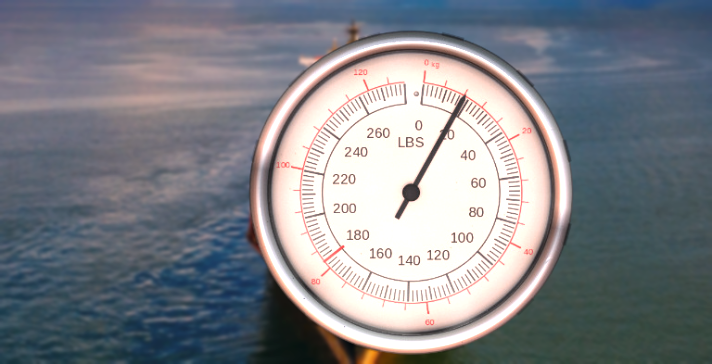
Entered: 18 lb
